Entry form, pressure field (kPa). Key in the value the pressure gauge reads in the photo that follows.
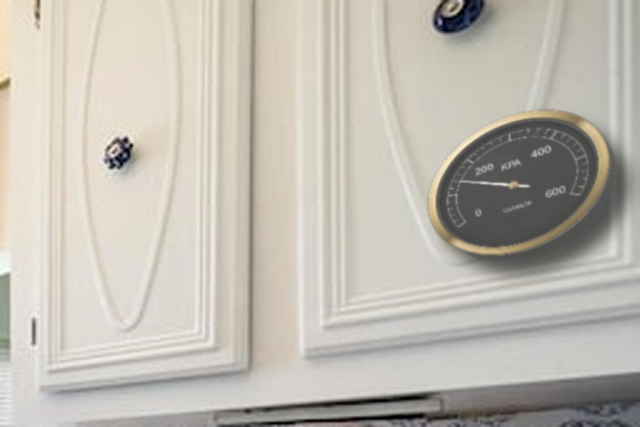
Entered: 140 kPa
